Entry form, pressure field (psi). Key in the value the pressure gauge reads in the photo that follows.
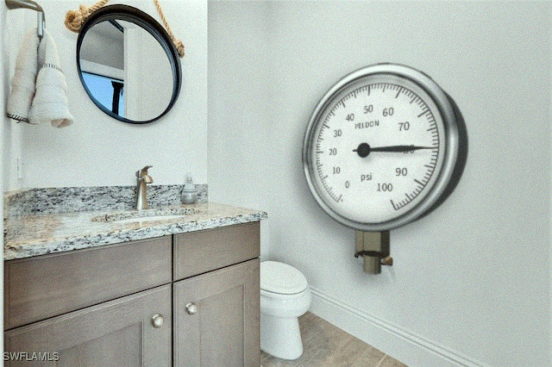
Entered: 80 psi
